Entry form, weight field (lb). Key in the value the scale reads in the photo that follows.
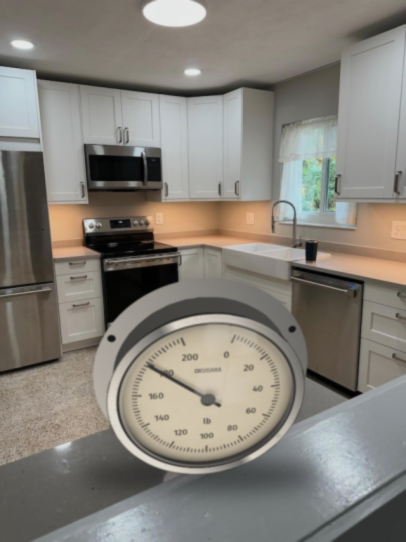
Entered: 180 lb
